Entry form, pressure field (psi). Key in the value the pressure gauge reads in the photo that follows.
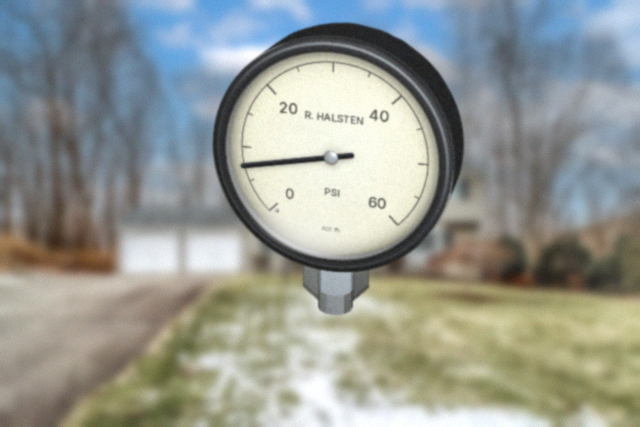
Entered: 7.5 psi
